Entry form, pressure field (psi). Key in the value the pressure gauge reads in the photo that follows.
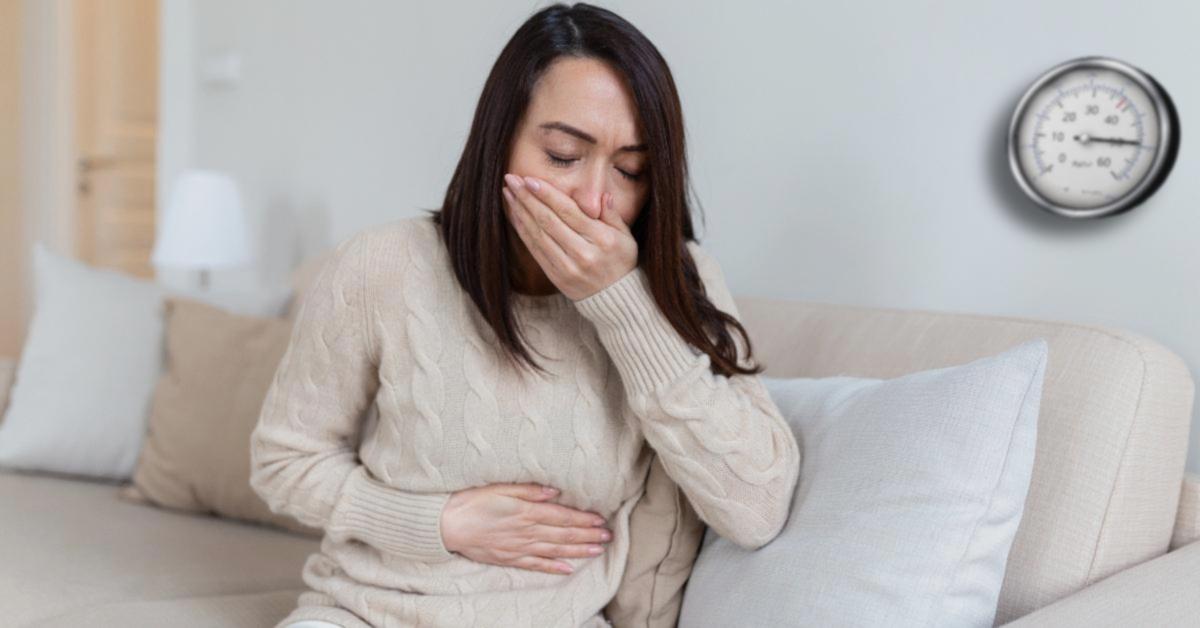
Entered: 50 psi
